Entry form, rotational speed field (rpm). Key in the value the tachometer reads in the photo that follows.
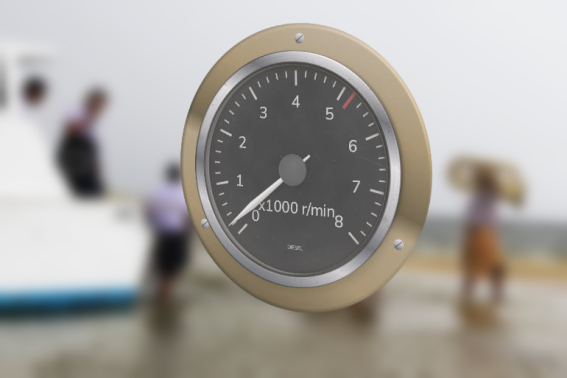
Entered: 200 rpm
